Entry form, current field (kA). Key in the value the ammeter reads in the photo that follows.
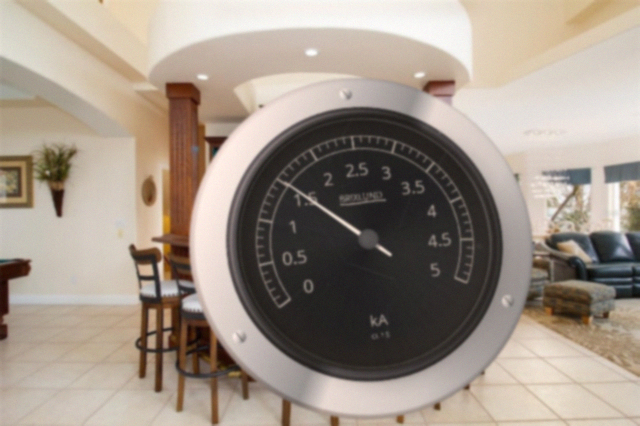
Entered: 1.5 kA
